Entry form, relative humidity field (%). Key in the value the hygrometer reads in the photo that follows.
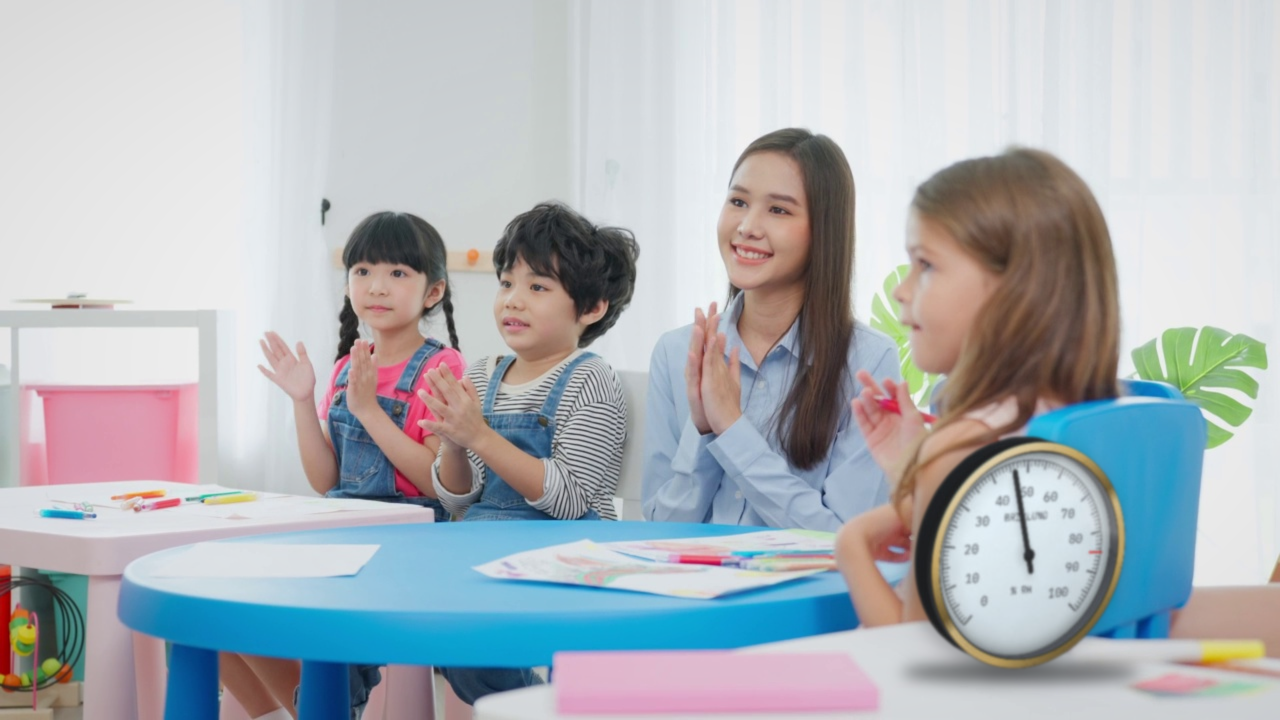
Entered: 45 %
